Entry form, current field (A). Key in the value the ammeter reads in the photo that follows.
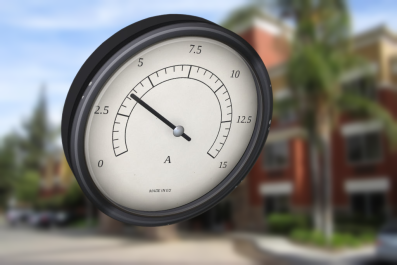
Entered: 3.75 A
